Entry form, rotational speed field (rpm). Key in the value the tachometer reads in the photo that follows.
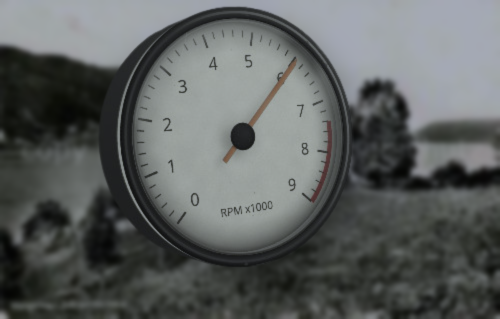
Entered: 6000 rpm
